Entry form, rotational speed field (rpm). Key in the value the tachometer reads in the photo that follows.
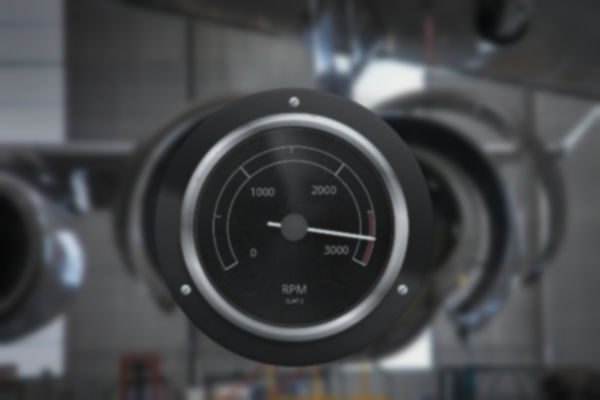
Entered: 2750 rpm
